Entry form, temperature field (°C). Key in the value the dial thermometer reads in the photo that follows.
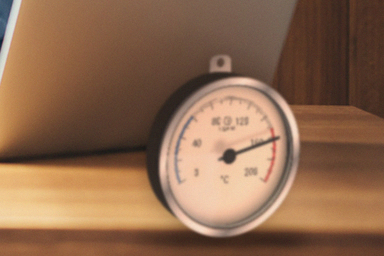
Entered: 160 °C
